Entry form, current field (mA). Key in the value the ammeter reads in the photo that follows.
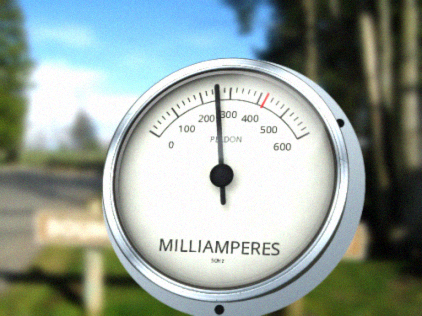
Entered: 260 mA
